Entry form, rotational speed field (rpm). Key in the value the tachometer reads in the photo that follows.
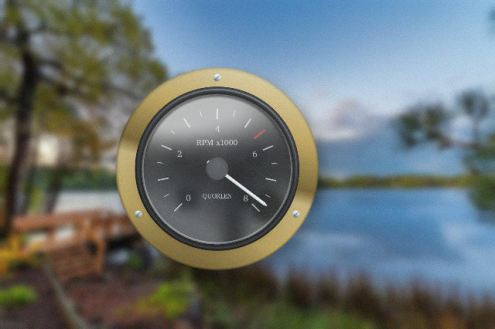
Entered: 7750 rpm
